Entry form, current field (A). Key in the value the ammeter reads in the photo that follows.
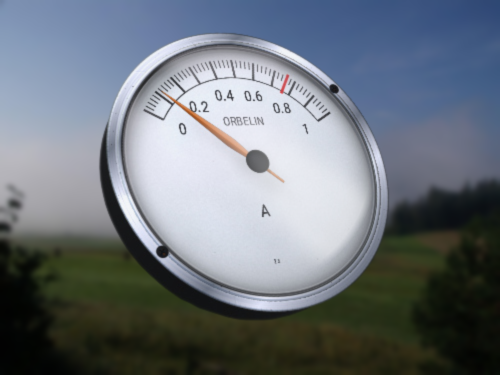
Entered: 0.1 A
